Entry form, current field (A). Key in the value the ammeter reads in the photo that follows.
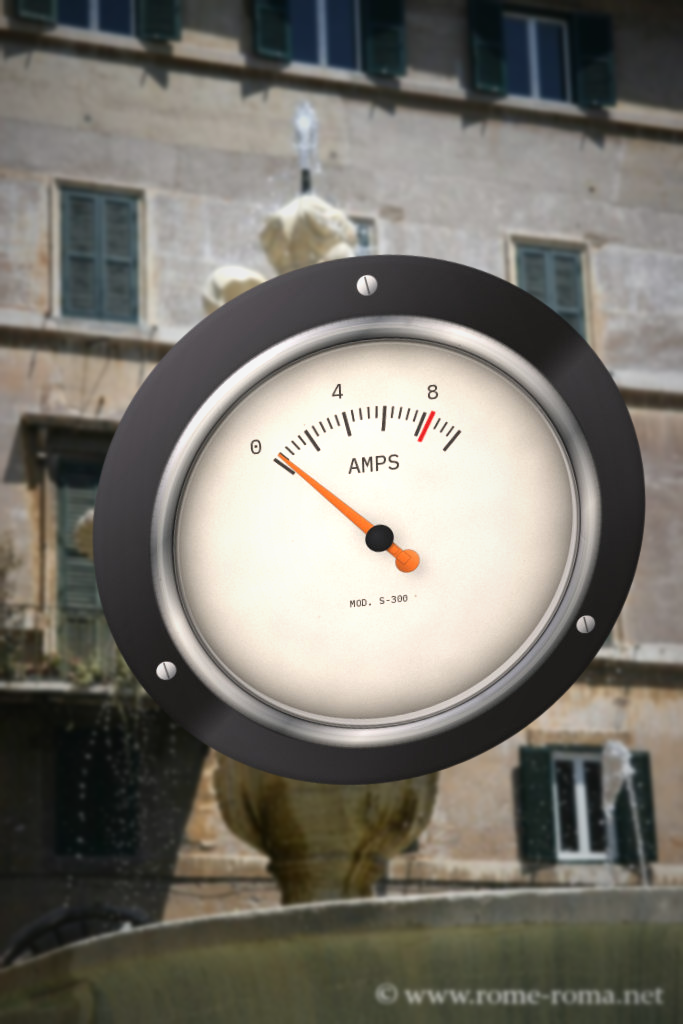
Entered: 0.4 A
